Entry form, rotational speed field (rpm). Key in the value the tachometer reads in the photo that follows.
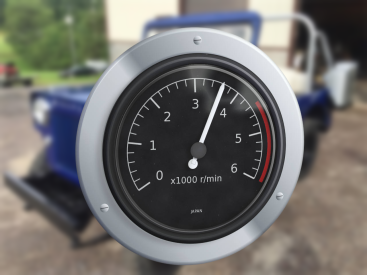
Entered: 3600 rpm
